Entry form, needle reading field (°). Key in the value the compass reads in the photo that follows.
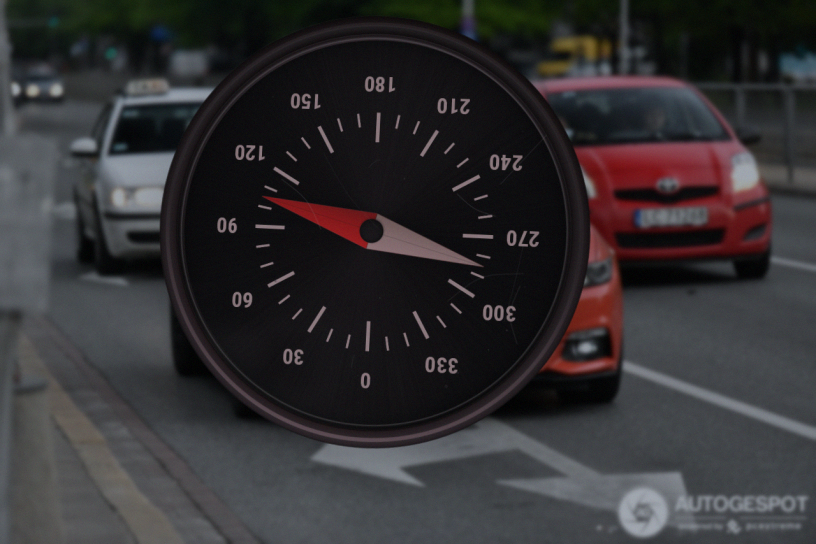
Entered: 105 °
